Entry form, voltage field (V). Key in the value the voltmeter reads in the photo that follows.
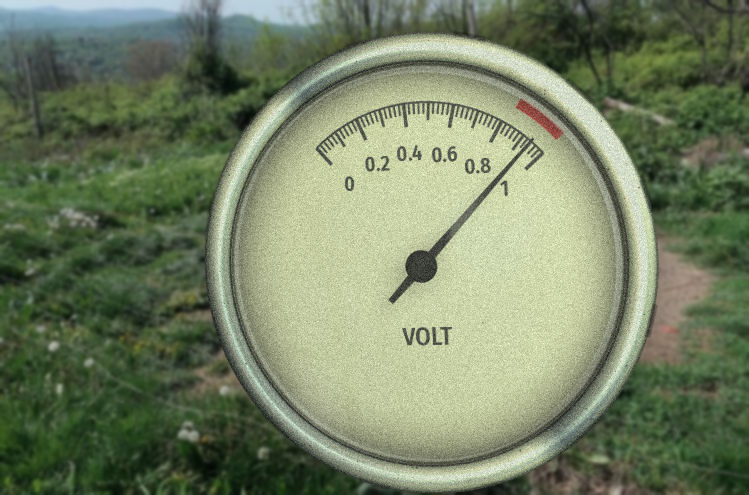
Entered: 0.94 V
